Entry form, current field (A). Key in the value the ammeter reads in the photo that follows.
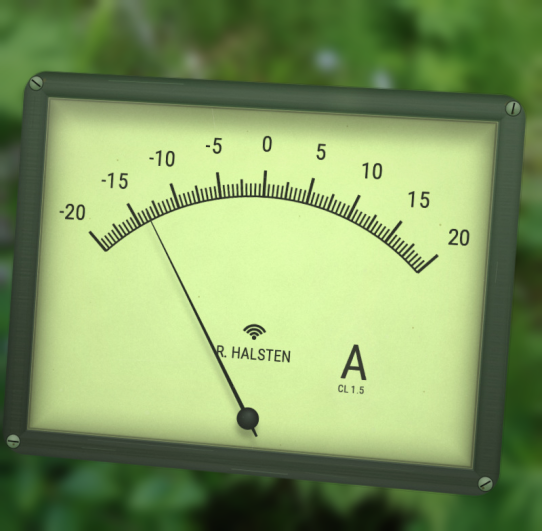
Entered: -13.5 A
